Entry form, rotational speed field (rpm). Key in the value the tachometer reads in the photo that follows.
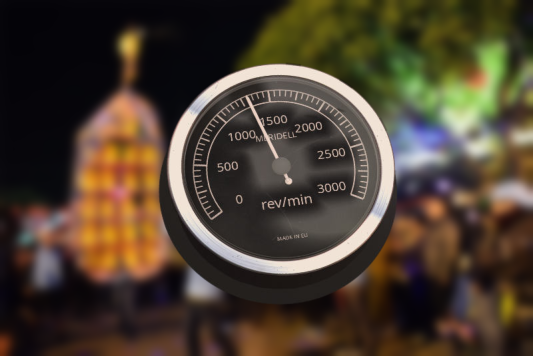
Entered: 1300 rpm
